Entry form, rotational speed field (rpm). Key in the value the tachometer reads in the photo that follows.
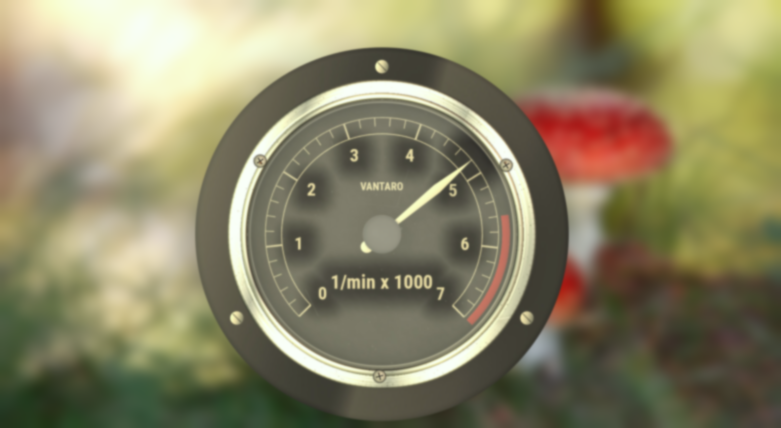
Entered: 4800 rpm
